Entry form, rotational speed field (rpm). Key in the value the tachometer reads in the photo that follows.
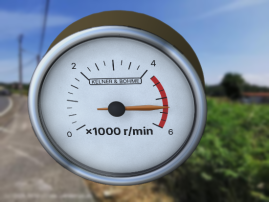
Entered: 5250 rpm
